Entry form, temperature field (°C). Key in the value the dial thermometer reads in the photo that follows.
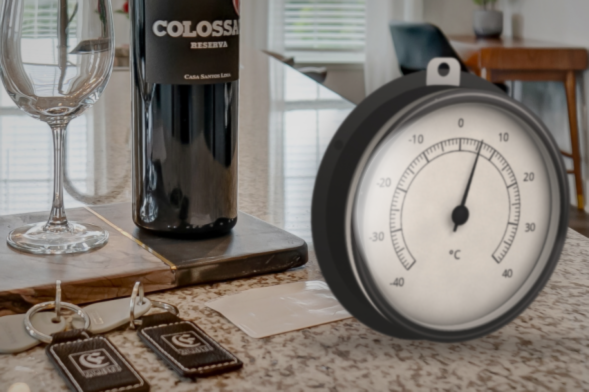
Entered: 5 °C
